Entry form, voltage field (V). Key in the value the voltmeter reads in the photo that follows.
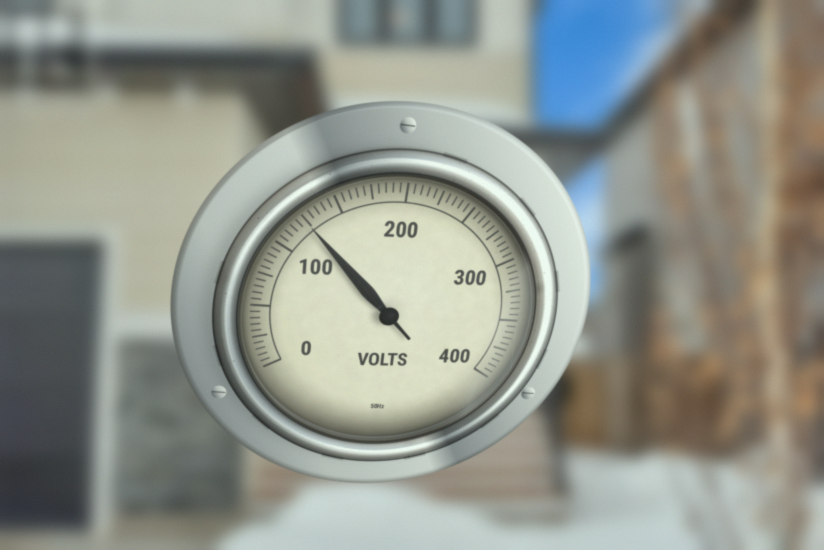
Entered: 125 V
